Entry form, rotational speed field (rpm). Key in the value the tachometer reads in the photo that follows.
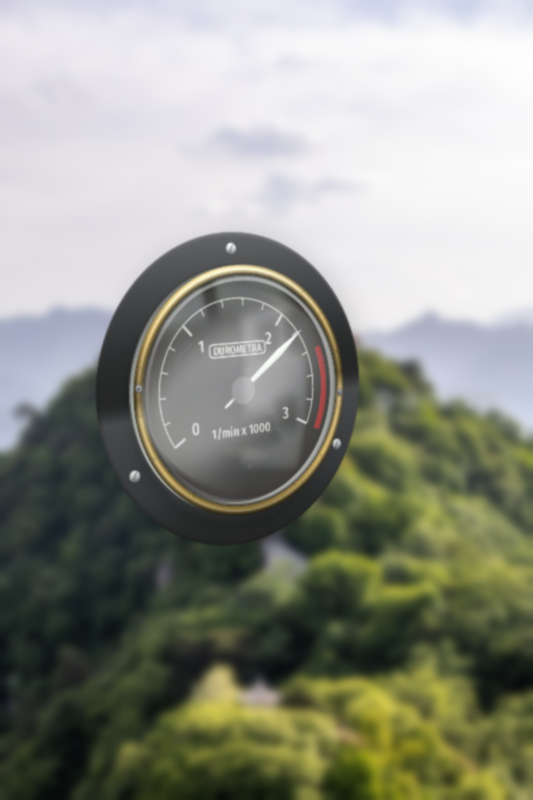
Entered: 2200 rpm
